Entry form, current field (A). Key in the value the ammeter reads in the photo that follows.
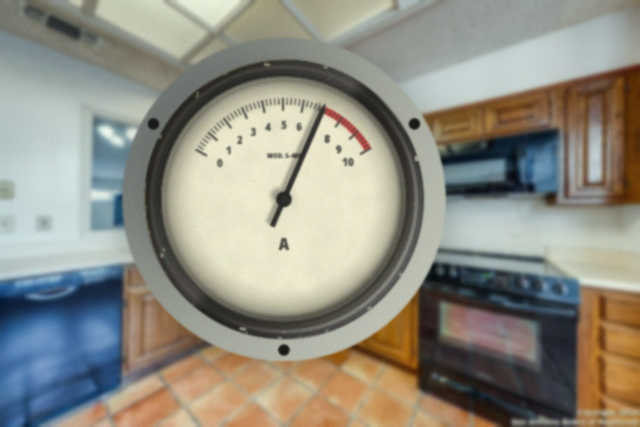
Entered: 7 A
